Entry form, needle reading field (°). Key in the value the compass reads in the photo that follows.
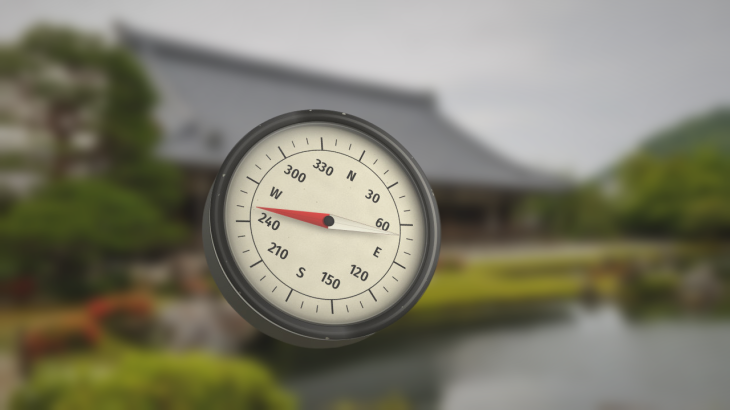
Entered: 250 °
